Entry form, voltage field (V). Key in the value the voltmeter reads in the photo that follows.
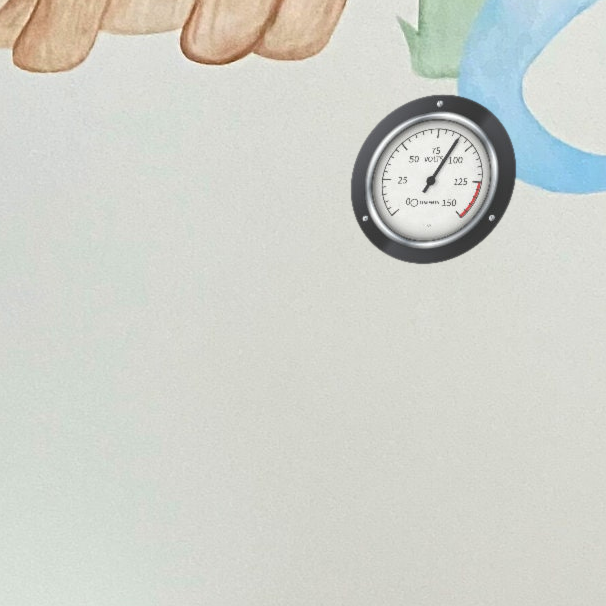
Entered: 90 V
